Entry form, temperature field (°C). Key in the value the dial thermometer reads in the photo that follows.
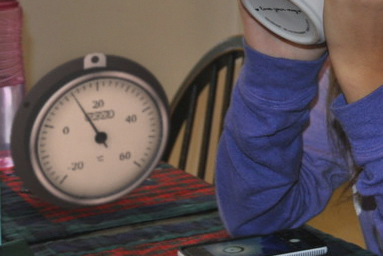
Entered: 12 °C
